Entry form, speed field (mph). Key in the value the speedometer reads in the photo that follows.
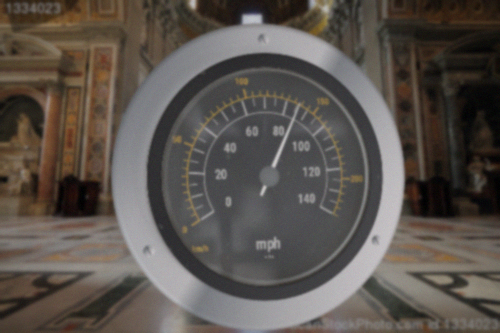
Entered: 85 mph
